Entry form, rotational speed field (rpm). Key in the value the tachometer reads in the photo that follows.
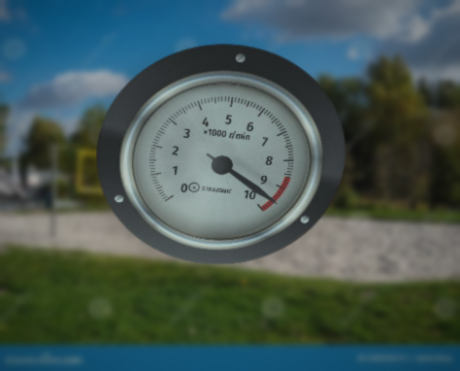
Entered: 9500 rpm
